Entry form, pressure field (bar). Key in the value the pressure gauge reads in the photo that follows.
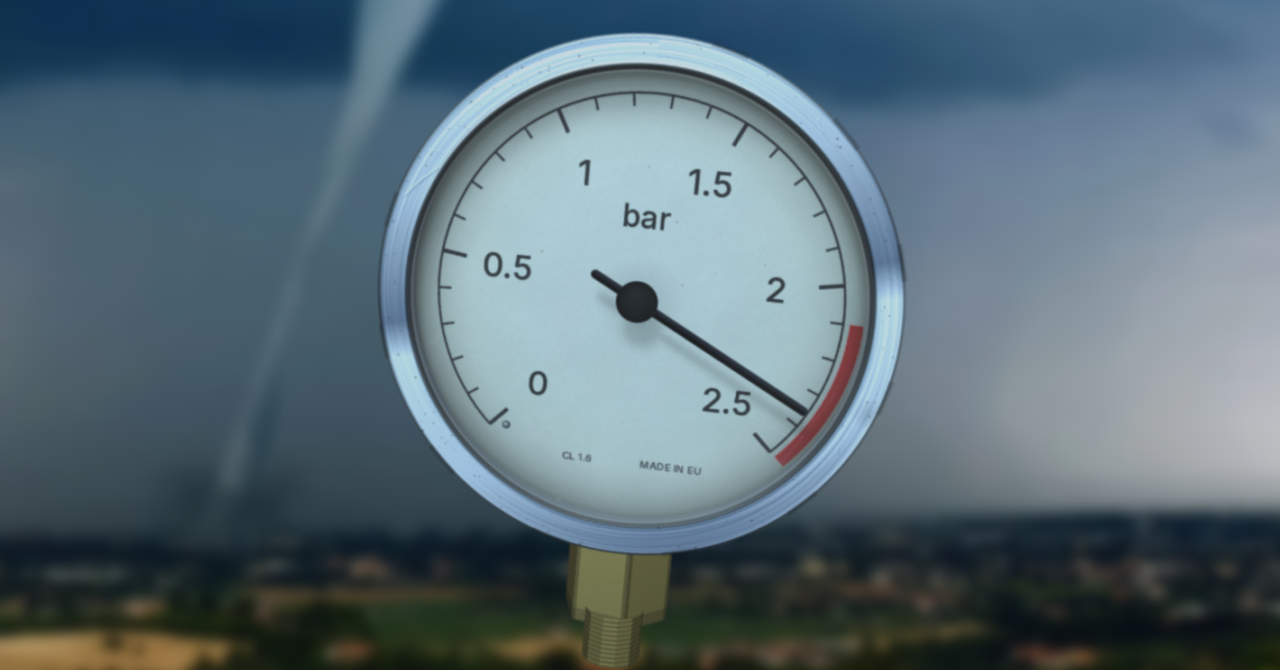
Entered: 2.35 bar
